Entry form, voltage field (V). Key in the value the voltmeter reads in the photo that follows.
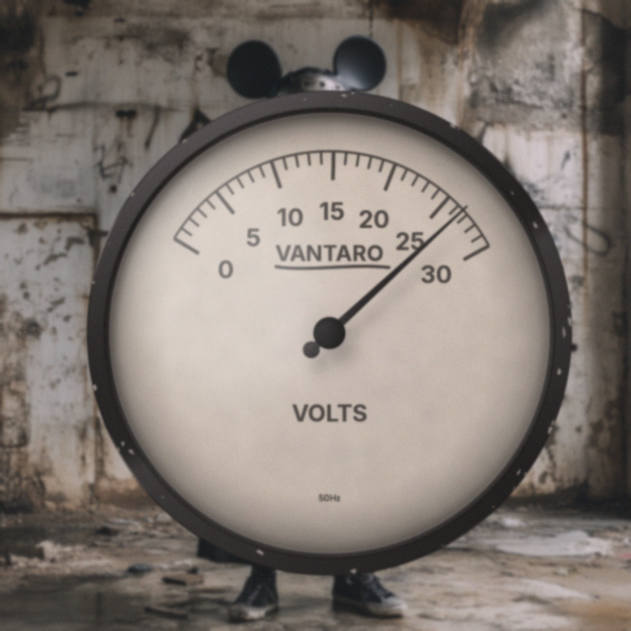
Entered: 26.5 V
